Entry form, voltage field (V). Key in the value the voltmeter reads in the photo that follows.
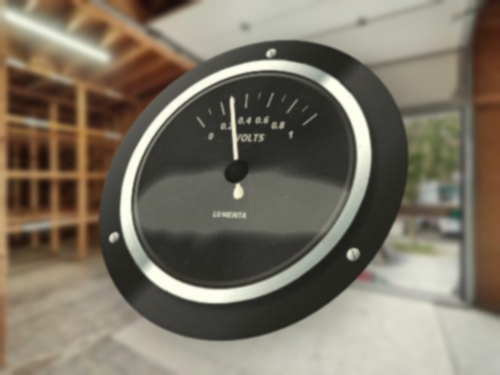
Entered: 0.3 V
